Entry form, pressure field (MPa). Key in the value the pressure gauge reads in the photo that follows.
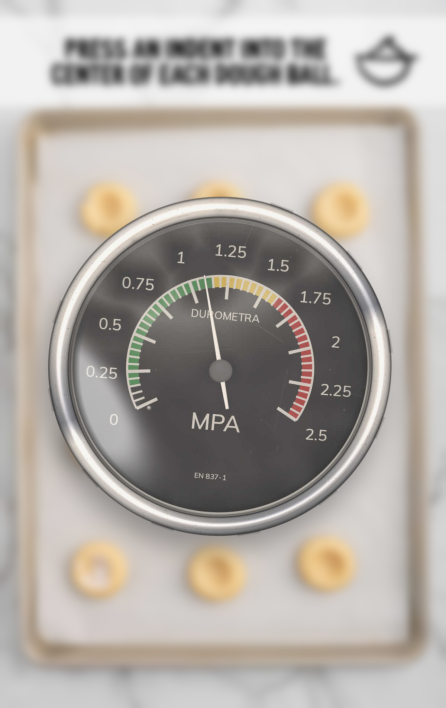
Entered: 1.1 MPa
